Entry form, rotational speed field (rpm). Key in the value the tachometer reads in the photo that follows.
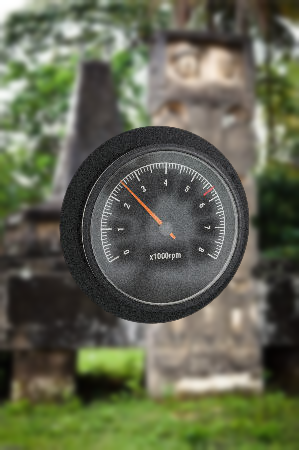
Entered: 2500 rpm
